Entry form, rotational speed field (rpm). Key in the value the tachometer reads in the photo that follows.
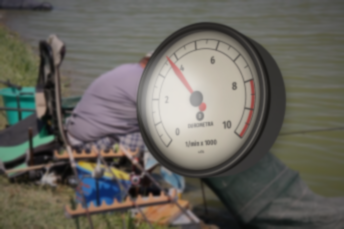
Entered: 3750 rpm
